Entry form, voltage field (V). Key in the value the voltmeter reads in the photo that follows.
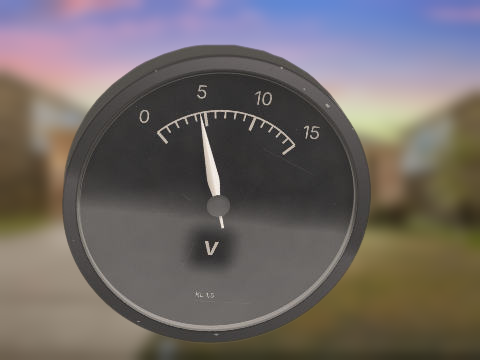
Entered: 4.5 V
